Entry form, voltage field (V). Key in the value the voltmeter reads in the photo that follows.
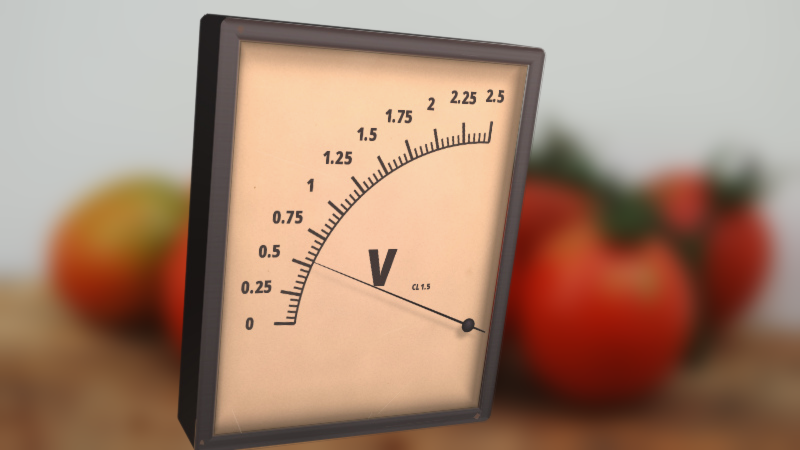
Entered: 0.55 V
